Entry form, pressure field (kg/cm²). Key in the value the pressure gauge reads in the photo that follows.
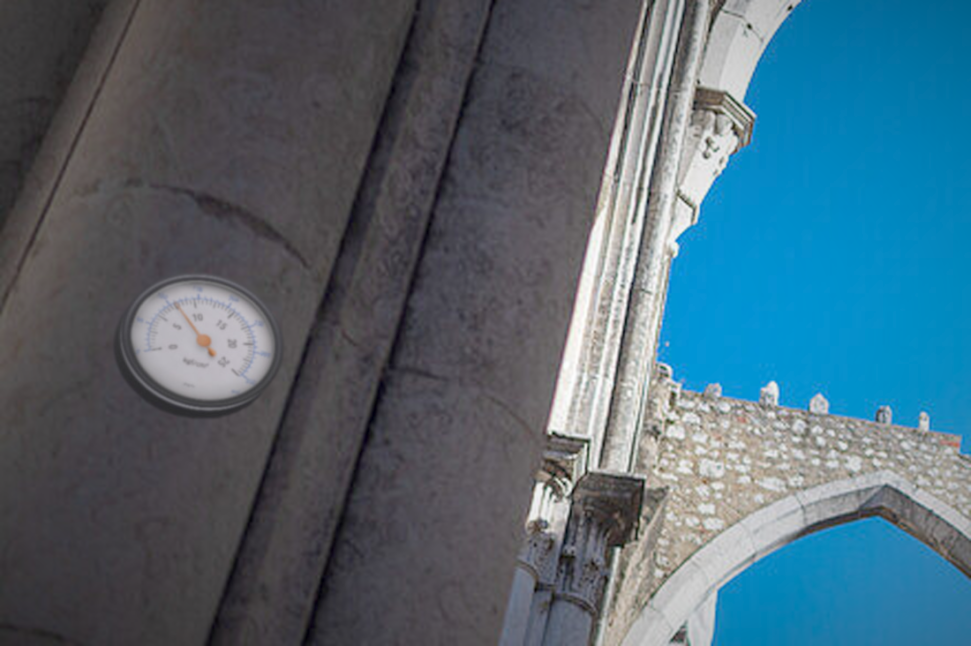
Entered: 7.5 kg/cm²
